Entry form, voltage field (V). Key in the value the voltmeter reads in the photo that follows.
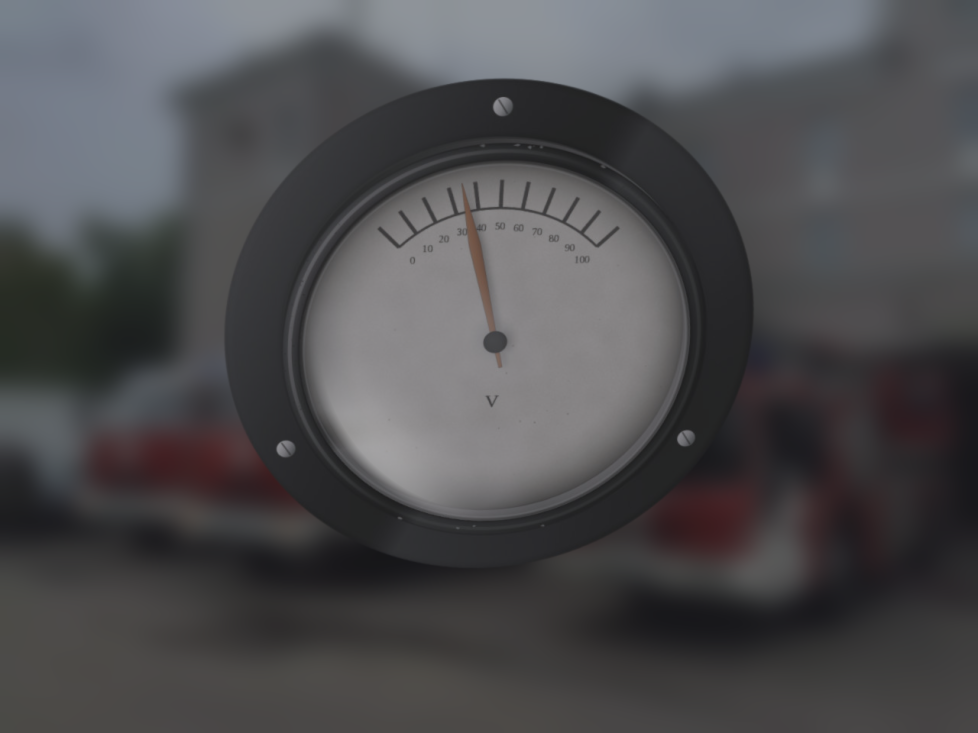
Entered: 35 V
